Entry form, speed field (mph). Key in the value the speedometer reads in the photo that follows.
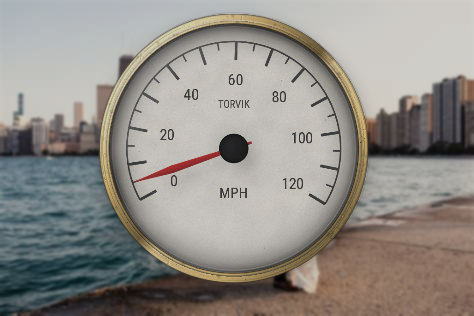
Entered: 5 mph
